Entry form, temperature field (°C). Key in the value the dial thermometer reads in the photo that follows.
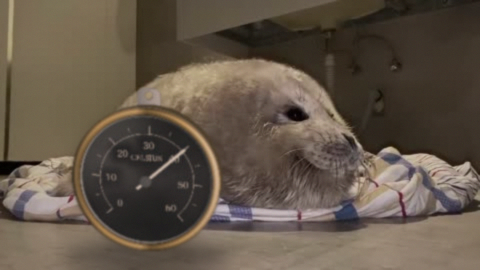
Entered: 40 °C
